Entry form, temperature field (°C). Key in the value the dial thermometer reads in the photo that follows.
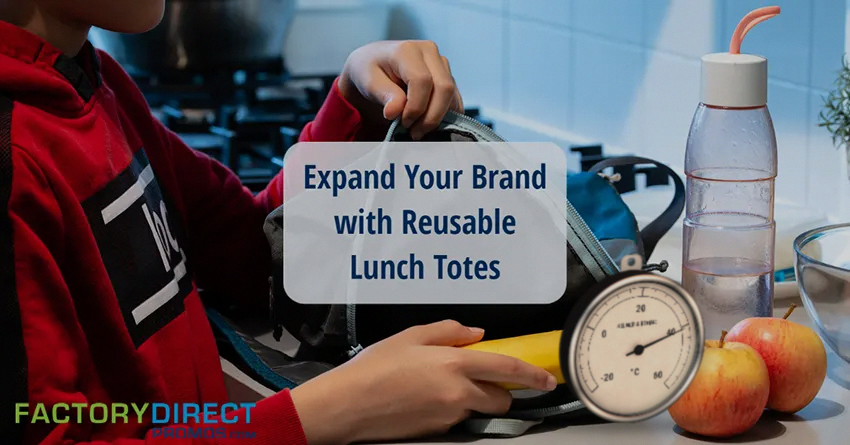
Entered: 40 °C
